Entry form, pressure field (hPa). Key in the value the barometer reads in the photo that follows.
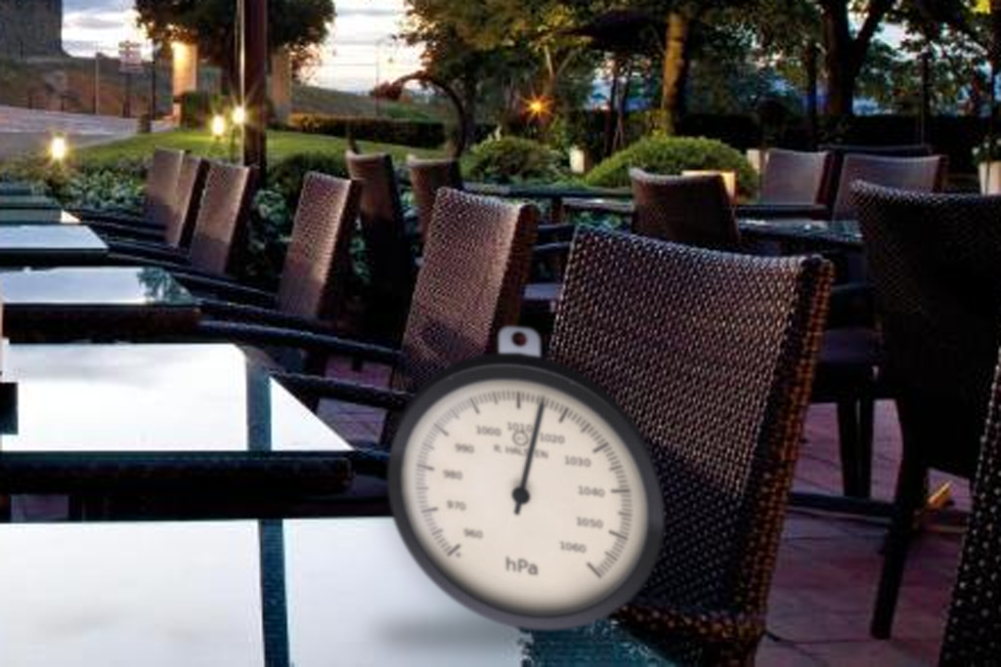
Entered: 1015 hPa
